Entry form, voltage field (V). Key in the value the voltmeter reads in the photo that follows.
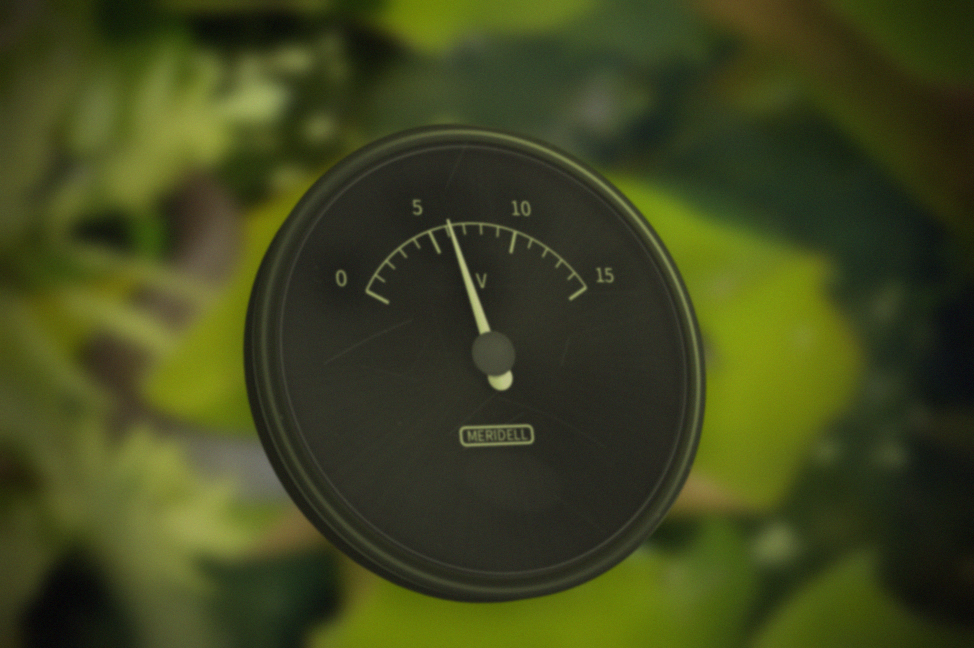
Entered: 6 V
